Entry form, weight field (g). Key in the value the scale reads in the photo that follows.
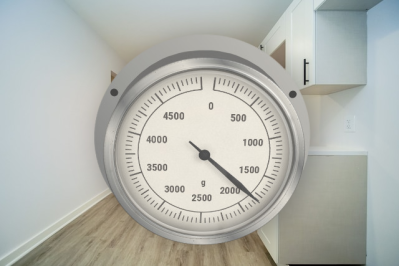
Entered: 1800 g
